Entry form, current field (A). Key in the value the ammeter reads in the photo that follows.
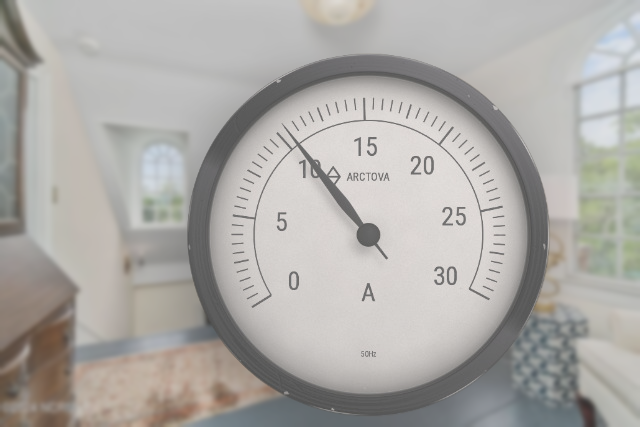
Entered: 10.5 A
